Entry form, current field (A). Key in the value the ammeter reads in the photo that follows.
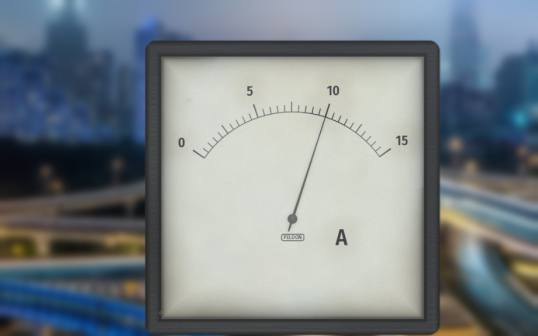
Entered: 10 A
